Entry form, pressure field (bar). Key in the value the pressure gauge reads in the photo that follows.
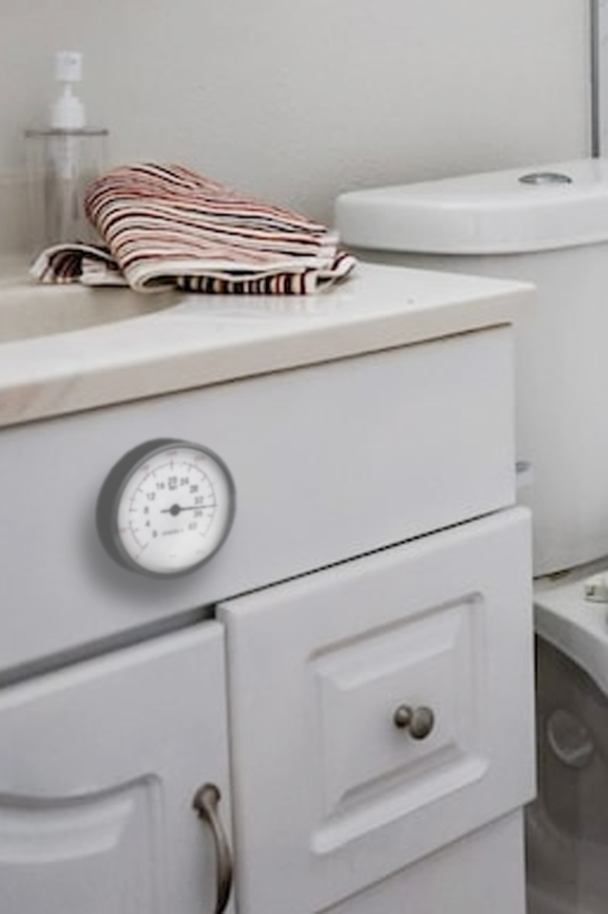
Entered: 34 bar
